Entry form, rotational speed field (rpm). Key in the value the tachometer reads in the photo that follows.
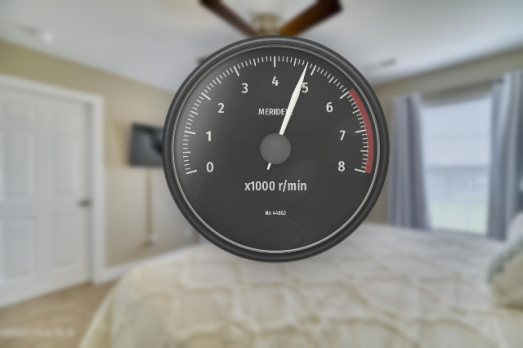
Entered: 4800 rpm
